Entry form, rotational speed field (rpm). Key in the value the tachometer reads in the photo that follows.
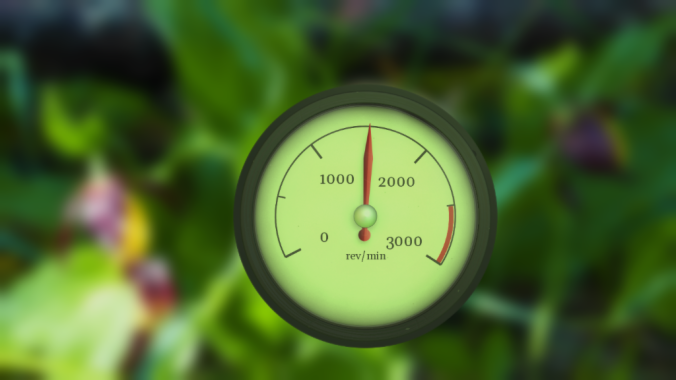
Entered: 1500 rpm
